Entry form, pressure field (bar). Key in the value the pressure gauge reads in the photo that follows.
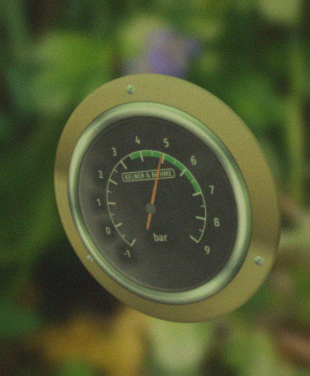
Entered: 5 bar
